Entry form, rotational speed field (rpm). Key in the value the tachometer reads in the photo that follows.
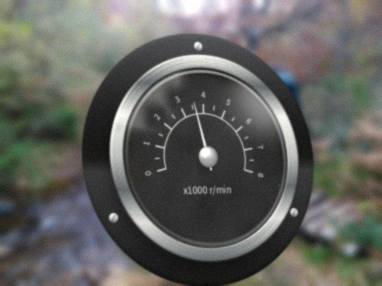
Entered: 3500 rpm
